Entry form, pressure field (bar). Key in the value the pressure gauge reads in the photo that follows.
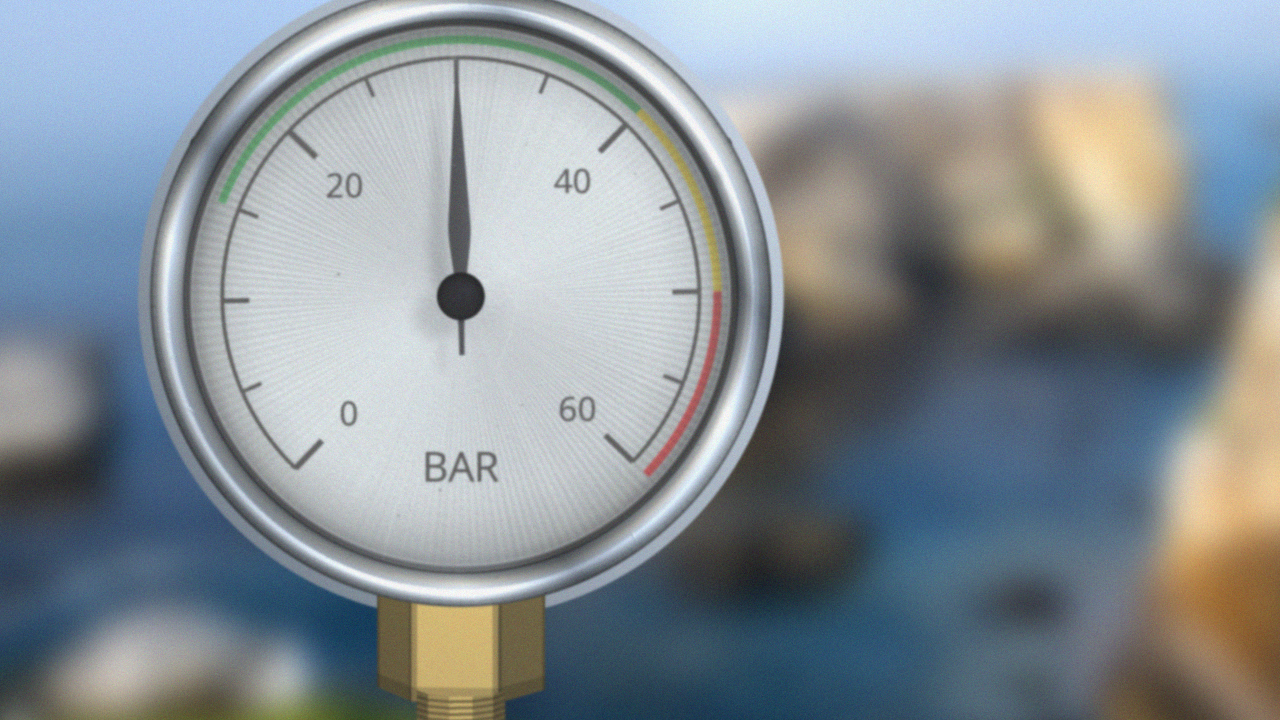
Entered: 30 bar
